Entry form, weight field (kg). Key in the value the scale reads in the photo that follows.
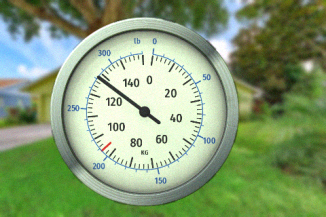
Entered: 128 kg
